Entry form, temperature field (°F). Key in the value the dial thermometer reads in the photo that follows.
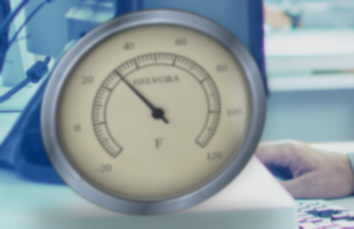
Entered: 30 °F
